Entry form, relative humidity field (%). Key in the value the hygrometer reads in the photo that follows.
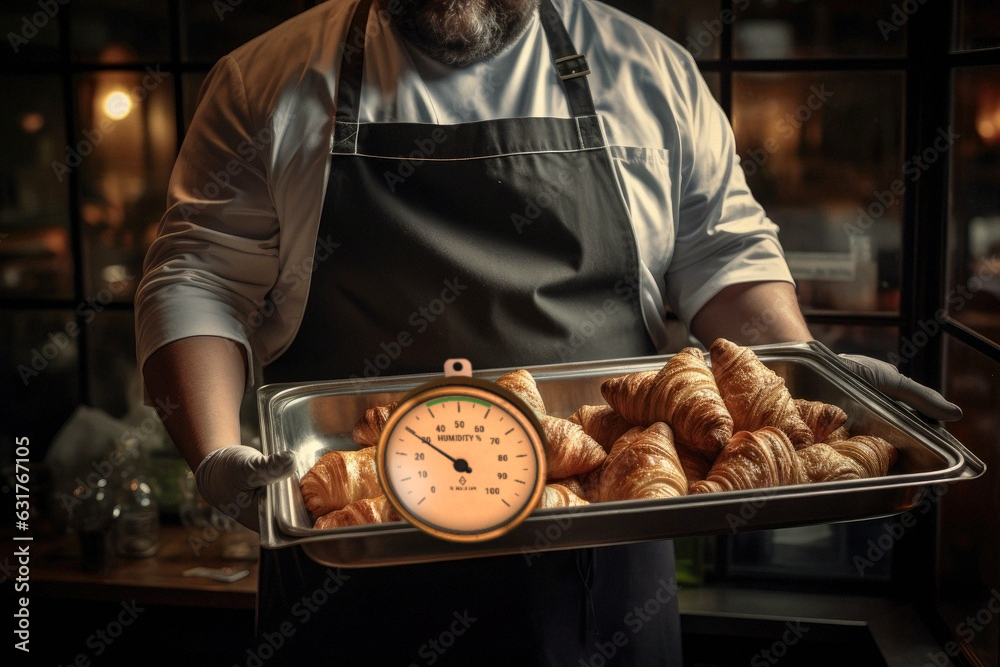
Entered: 30 %
